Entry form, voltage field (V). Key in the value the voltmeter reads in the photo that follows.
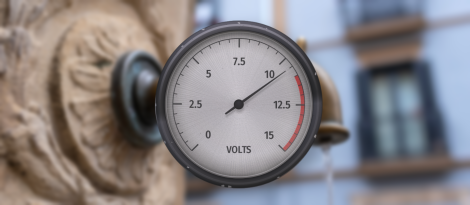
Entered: 10.5 V
